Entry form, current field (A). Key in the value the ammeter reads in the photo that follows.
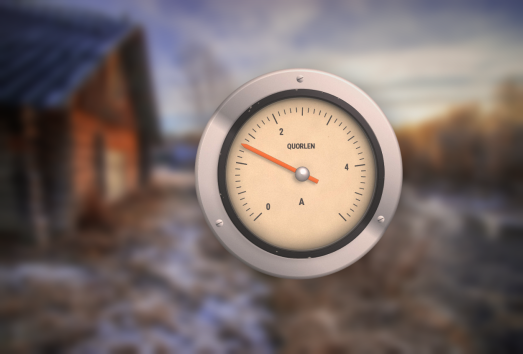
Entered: 1.3 A
